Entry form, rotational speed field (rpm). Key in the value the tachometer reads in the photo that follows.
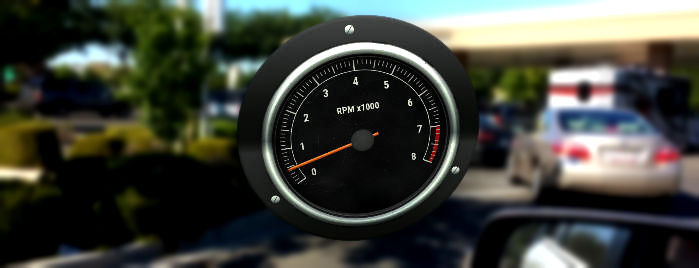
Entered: 500 rpm
